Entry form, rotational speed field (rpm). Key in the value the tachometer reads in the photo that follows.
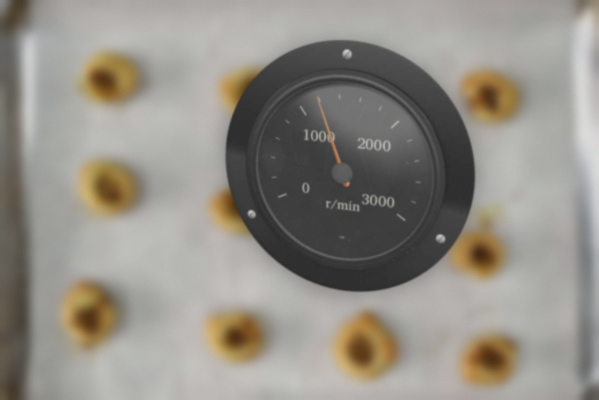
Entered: 1200 rpm
